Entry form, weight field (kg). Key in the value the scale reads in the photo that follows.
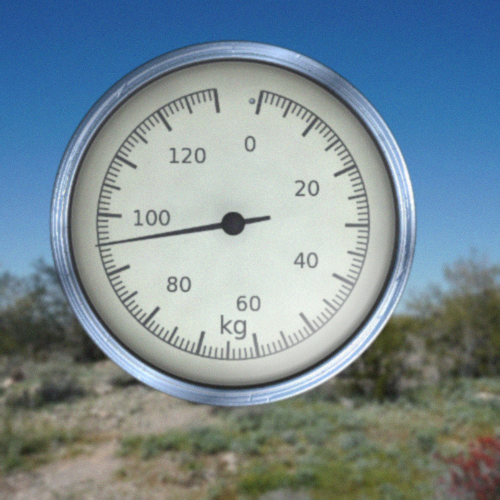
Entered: 95 kg
